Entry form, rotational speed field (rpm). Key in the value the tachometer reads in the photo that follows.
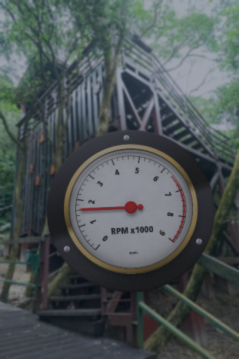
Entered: 1600 rpm
